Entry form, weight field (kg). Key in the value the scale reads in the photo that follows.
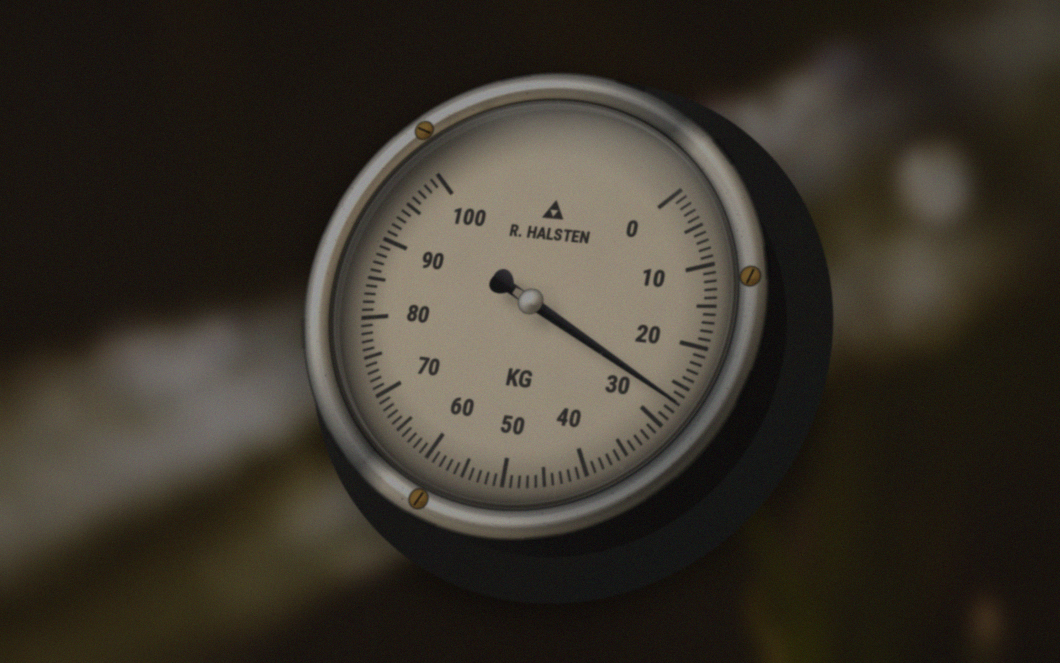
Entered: 27 kg
